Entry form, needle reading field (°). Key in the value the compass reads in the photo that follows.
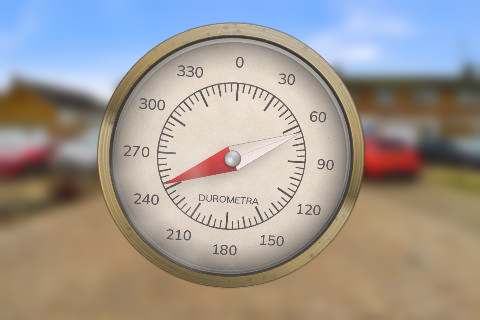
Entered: 245 °
